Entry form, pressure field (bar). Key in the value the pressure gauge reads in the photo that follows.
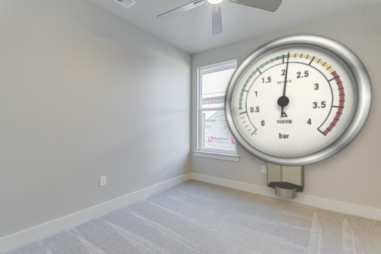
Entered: 2.1 bar
